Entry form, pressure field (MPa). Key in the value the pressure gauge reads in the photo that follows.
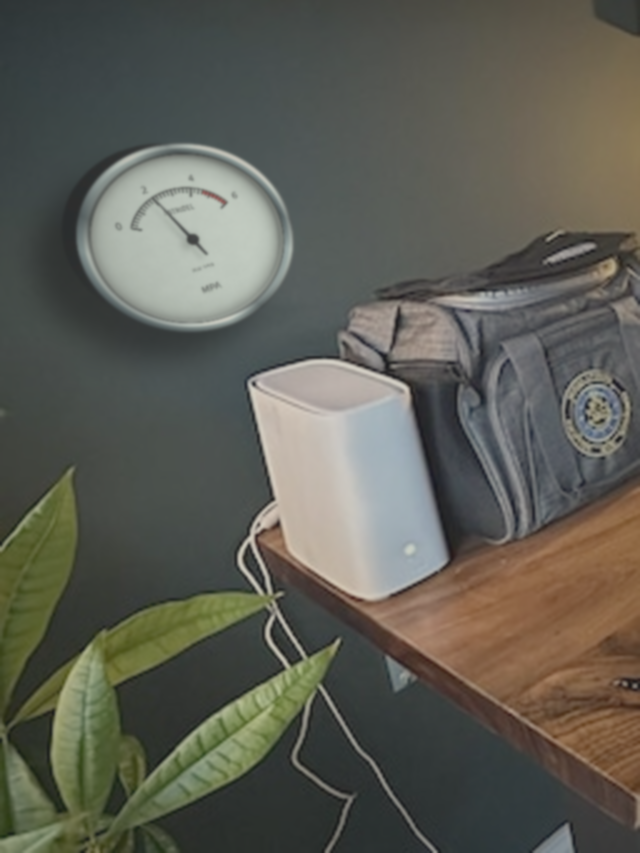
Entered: 2 MPa
